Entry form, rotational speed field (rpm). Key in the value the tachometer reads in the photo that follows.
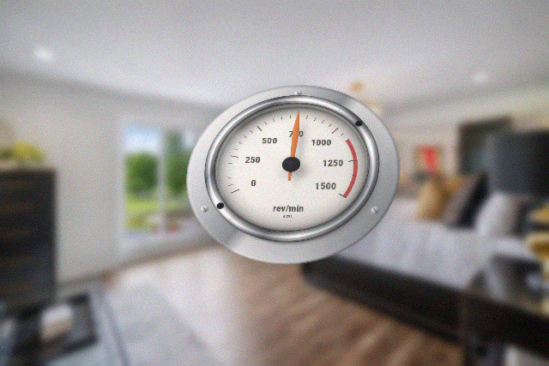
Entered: 750 rpm
